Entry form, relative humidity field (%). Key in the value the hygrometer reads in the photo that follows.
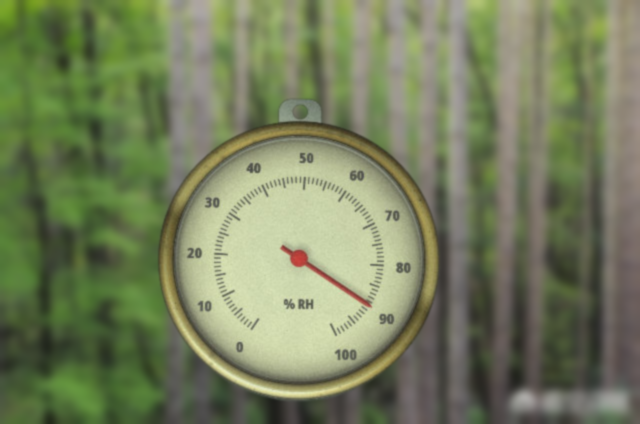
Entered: 90 %
